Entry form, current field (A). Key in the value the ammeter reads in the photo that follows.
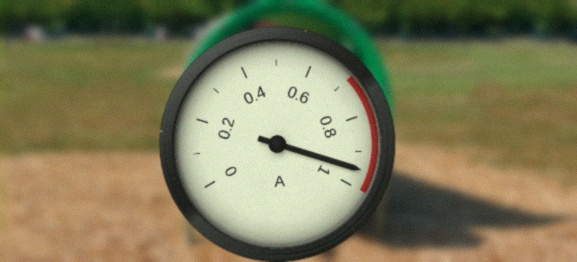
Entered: 0.95 A
